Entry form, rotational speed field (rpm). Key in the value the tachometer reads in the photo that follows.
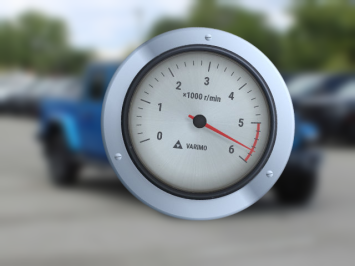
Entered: 5700 rpm
